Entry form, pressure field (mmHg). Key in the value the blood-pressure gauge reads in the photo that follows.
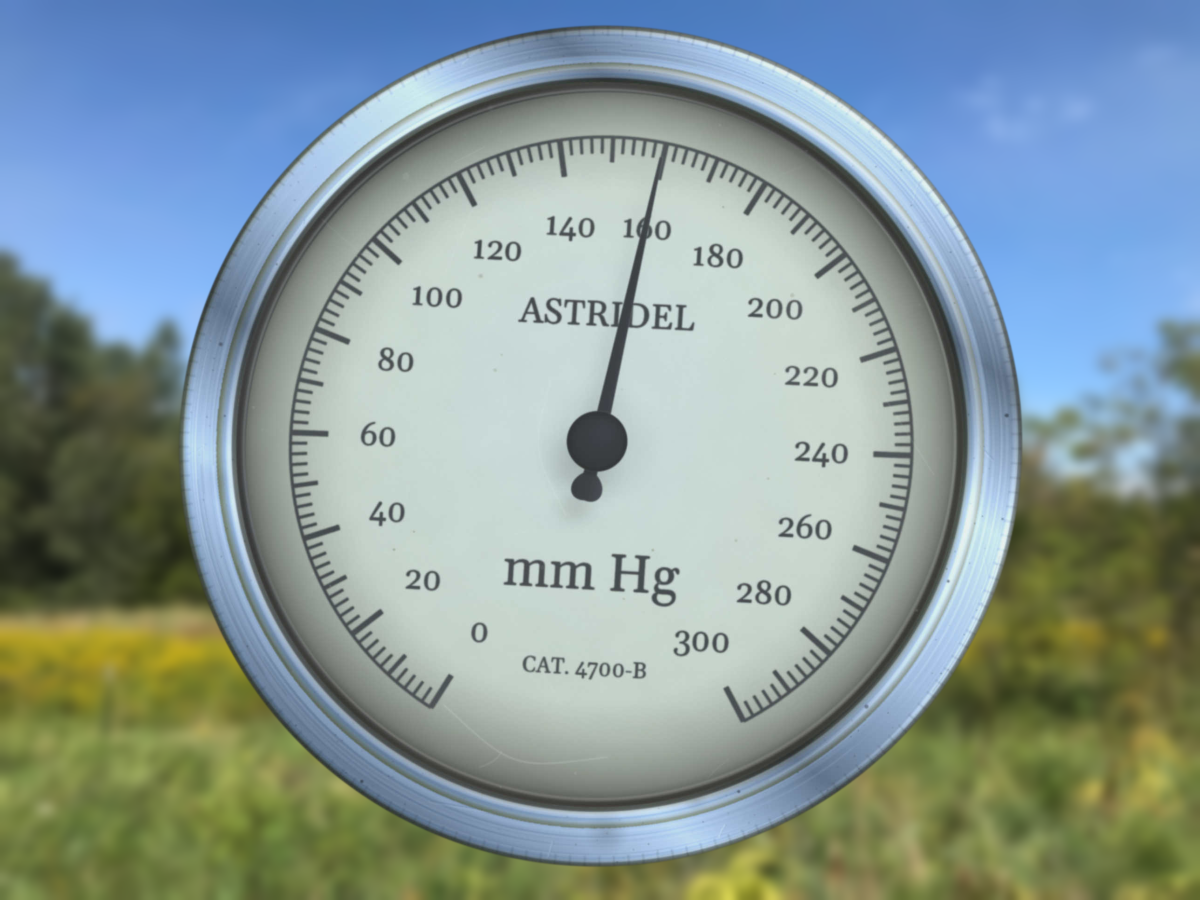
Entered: 160 mmHg
